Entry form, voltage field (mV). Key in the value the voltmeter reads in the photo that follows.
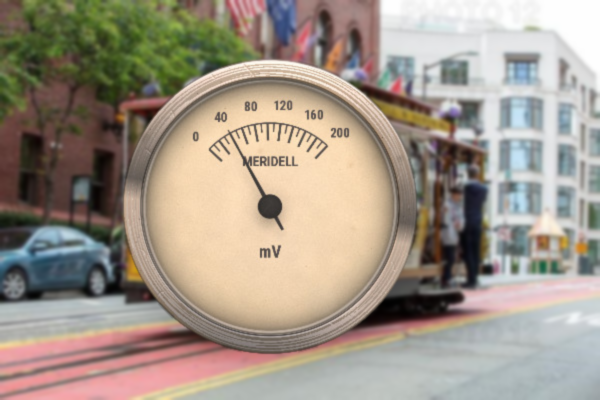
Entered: 40 mV
